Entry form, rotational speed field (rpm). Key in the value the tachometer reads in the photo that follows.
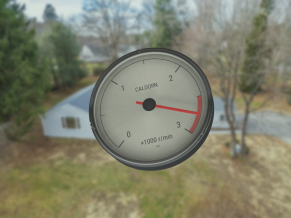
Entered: 2750 rpm
